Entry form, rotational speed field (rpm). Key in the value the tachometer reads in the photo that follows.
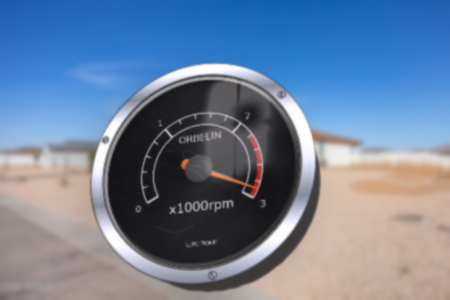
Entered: 2900 rpm
